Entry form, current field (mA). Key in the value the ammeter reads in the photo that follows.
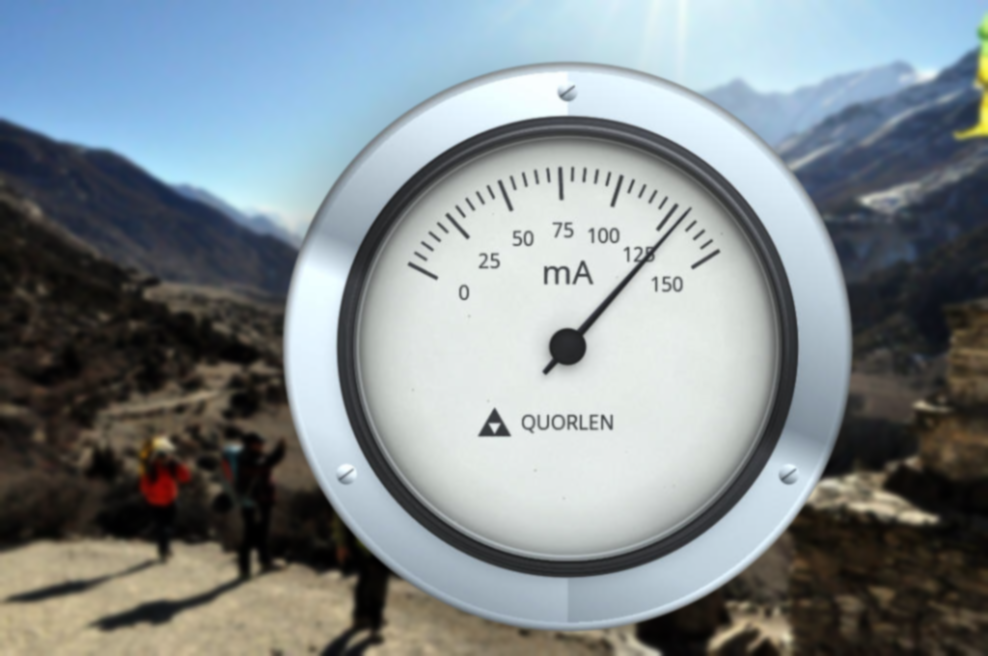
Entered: 130 mA
